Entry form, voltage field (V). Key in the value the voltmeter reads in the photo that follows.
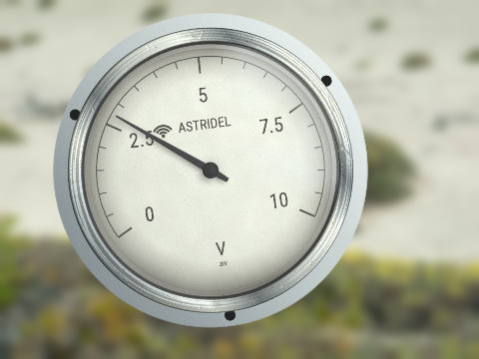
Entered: 2.75 V
